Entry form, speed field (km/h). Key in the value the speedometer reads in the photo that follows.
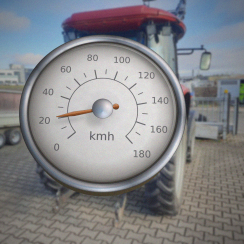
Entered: 20 km/h
